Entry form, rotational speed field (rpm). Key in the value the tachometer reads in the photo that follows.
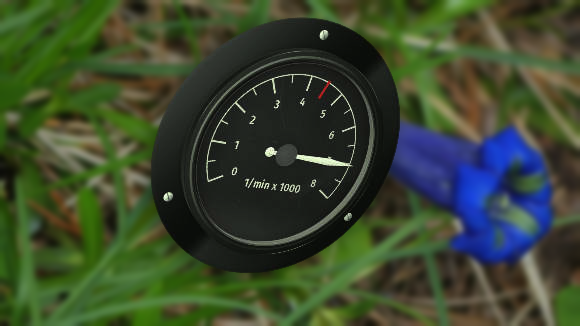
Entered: 7000 rpm
